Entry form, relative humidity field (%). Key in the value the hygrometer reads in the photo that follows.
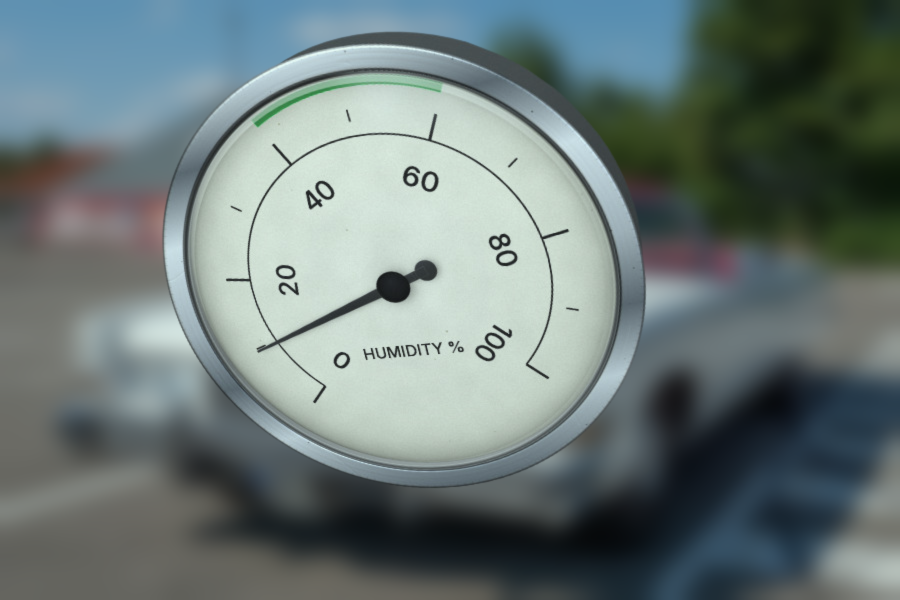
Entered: 10 %
